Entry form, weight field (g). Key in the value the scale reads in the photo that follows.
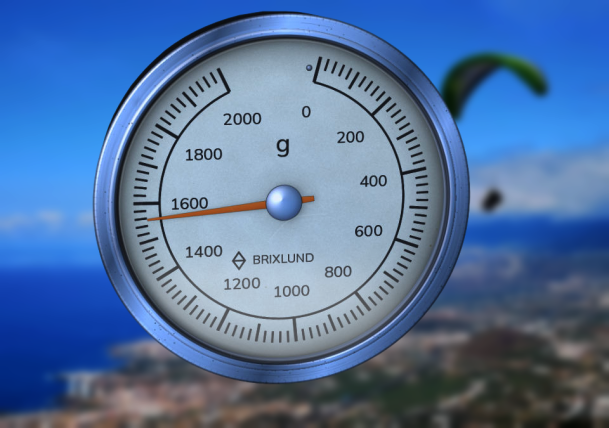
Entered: 1560 g
